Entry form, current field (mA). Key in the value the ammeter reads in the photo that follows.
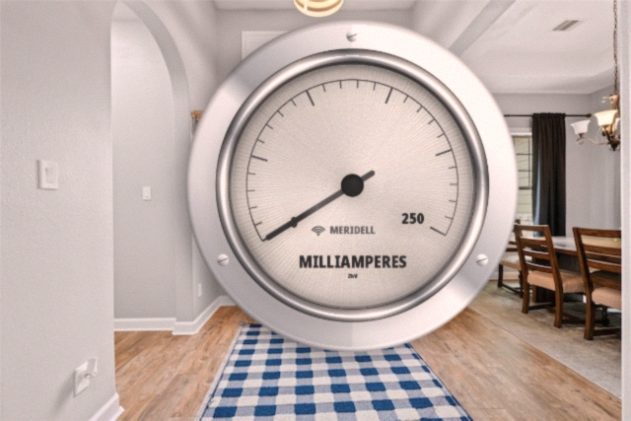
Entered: 0 mA
